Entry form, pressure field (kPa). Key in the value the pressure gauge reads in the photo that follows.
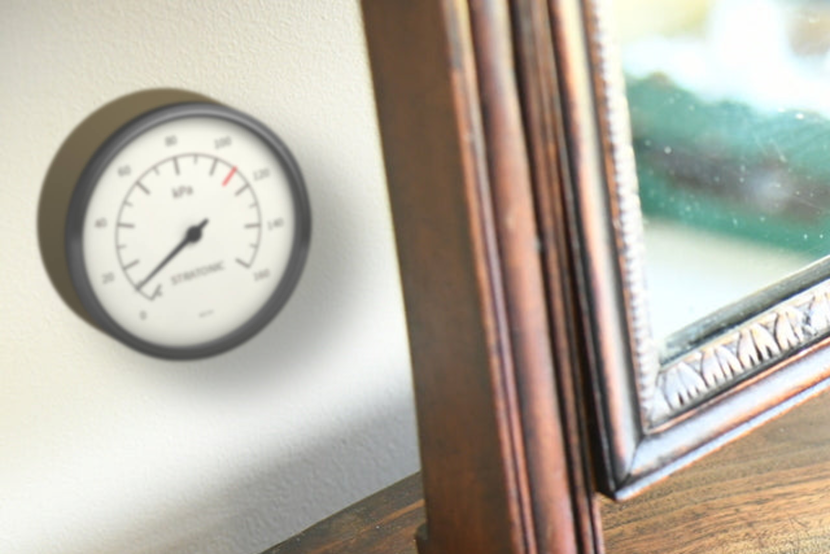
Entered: 10 kPa
